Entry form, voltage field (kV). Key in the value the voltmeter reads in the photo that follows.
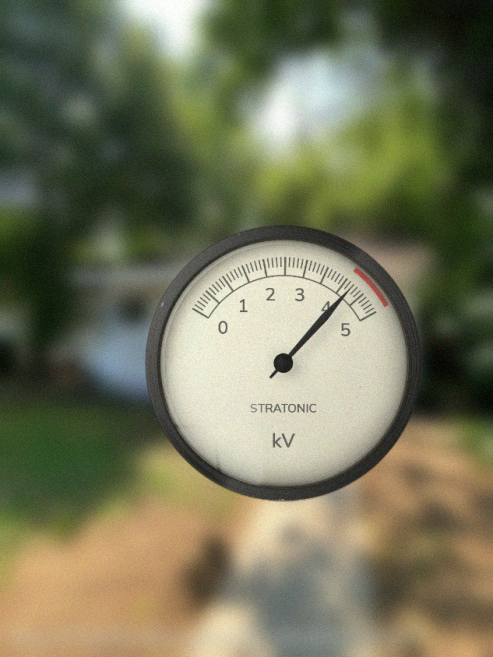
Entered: 4.2 kV
